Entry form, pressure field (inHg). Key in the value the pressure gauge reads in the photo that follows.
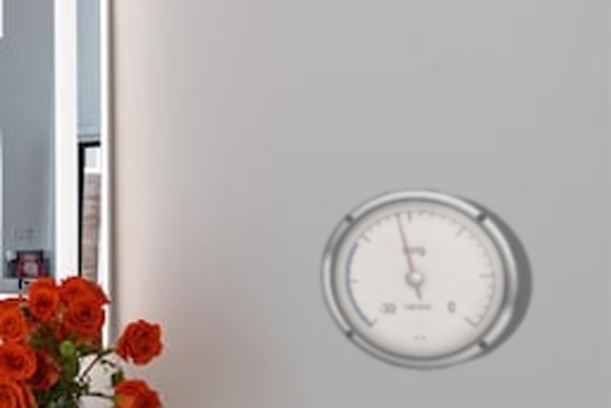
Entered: -16 inHg
